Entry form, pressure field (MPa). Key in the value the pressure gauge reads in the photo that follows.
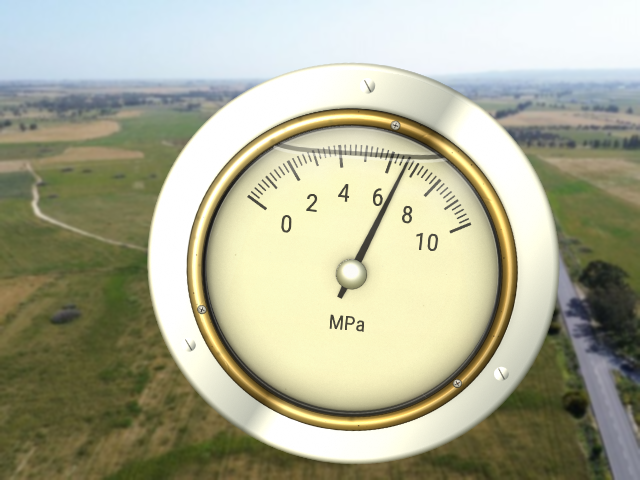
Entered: 6.6 MPa
